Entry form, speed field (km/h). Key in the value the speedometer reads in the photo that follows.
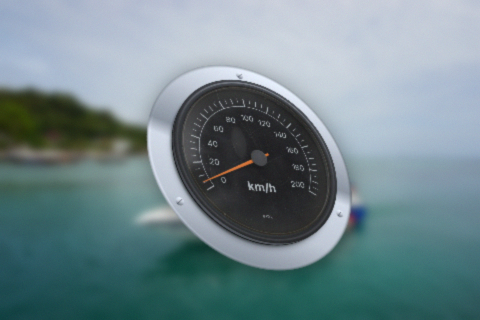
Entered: 5 km/h
